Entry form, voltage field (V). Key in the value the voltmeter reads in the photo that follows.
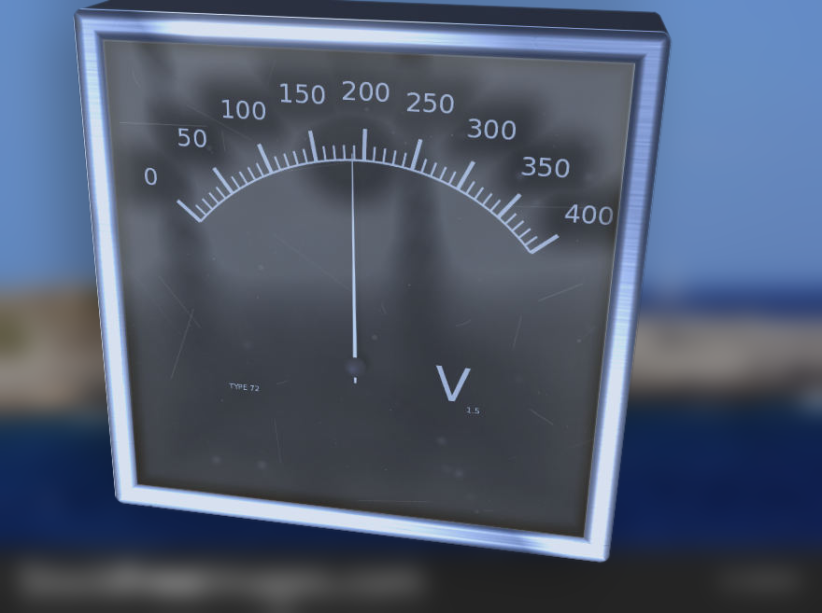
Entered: 190 V
